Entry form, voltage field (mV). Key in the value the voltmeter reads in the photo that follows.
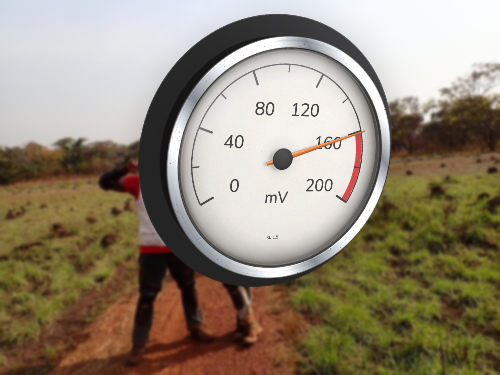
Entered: 160 mV
